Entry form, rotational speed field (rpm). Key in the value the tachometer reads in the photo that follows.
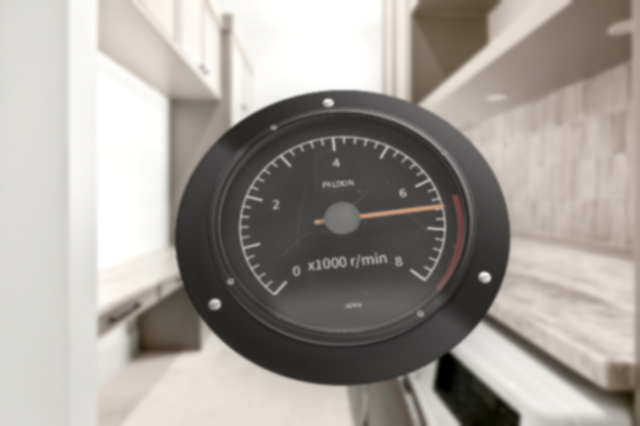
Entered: 6600 rpm
